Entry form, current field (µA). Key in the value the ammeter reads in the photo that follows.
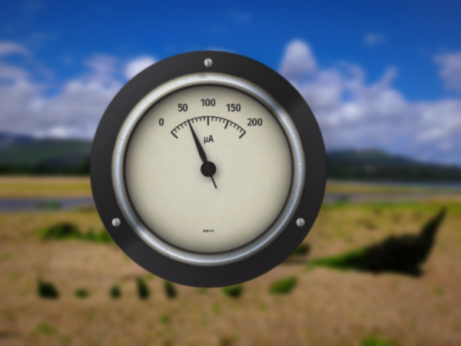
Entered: 50 µA
